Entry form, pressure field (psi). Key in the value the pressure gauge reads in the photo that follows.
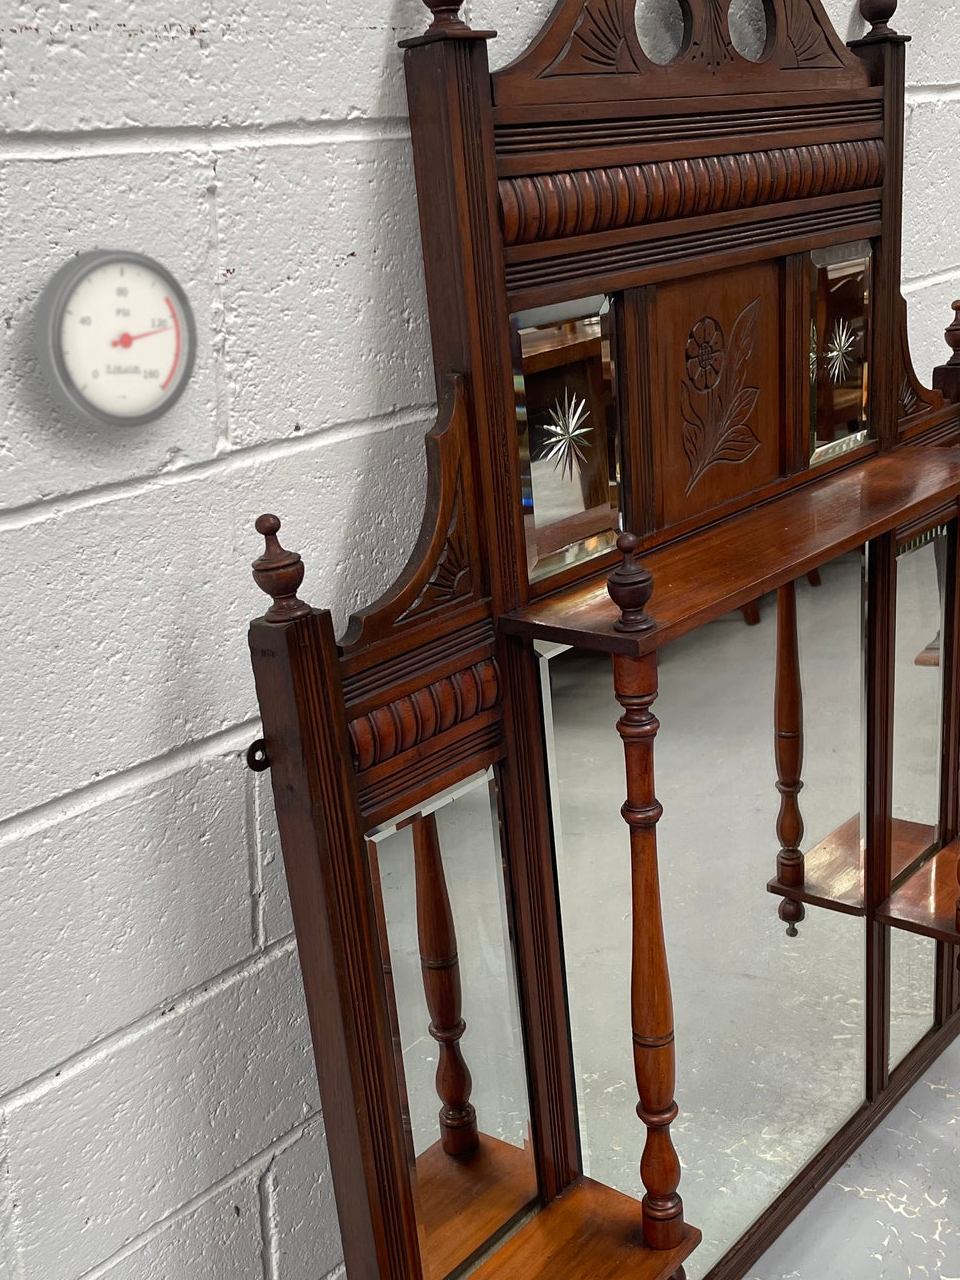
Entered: 125 psi
